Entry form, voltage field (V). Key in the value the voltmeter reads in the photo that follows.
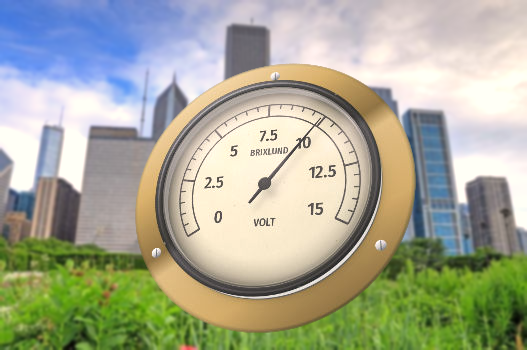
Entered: 10 V
